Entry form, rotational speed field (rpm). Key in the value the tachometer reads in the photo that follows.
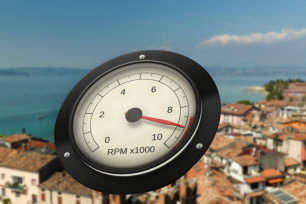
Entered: 9000 rpm
